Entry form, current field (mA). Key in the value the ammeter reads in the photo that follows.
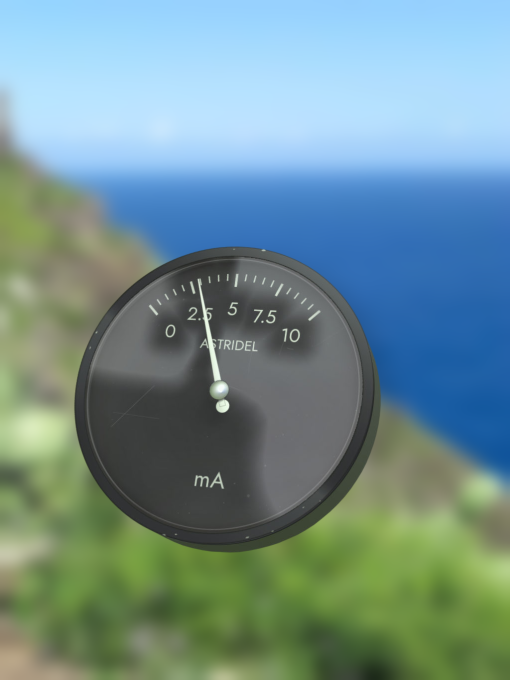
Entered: 3 mA
